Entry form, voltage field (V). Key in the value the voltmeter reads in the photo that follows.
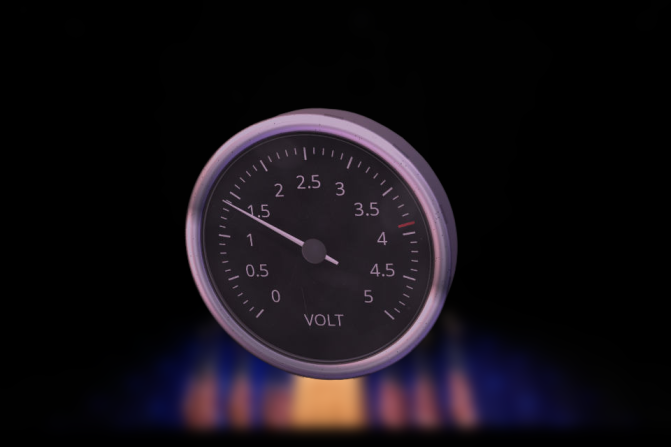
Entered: 1.4 V
